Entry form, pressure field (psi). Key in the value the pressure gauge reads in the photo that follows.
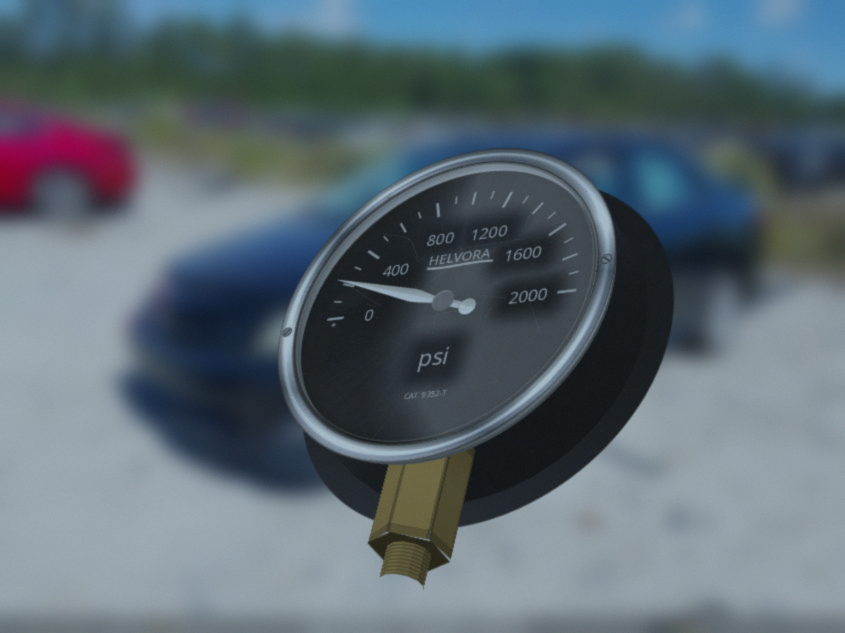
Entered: 200 psi
